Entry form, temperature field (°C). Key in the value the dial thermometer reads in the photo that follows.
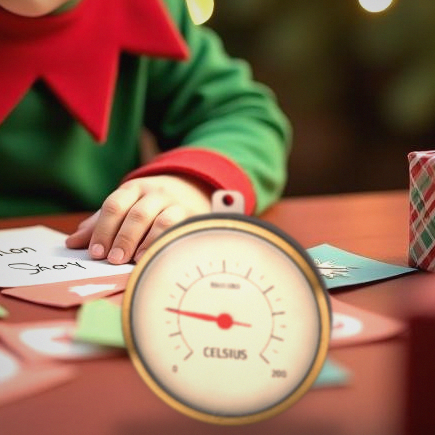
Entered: 40 °C
